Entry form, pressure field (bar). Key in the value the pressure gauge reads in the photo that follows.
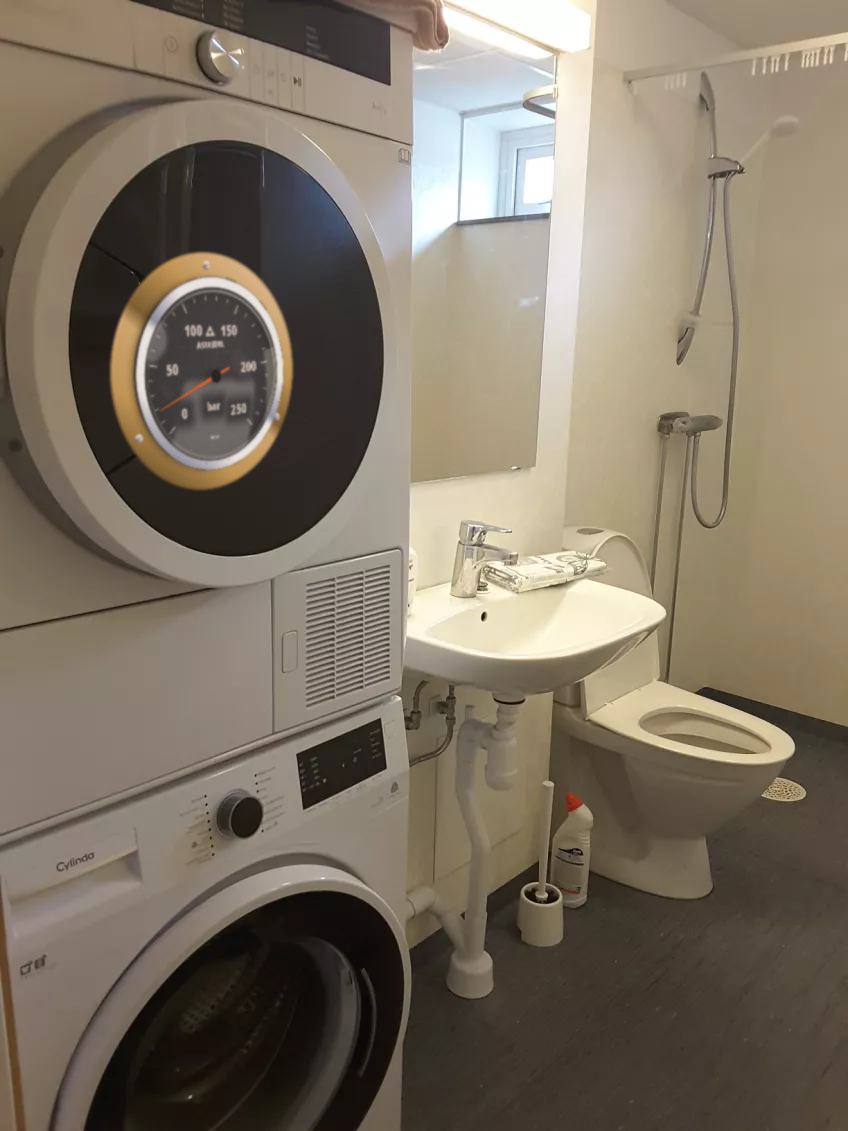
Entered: 20 bar
